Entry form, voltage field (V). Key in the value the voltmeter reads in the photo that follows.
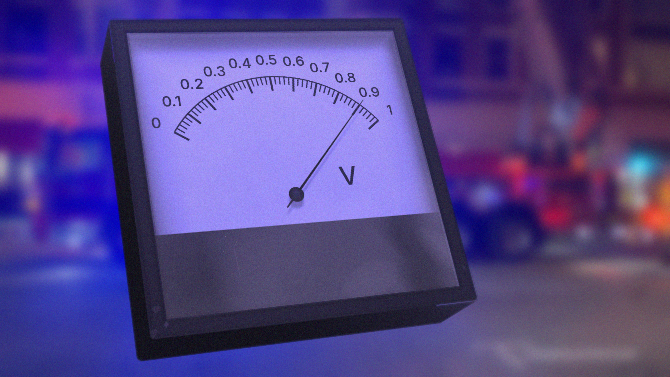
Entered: 0.9 V
